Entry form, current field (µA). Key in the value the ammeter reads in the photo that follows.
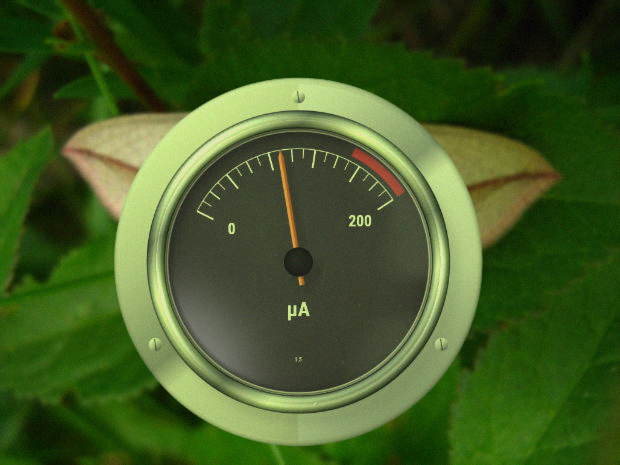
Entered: 90 µA
